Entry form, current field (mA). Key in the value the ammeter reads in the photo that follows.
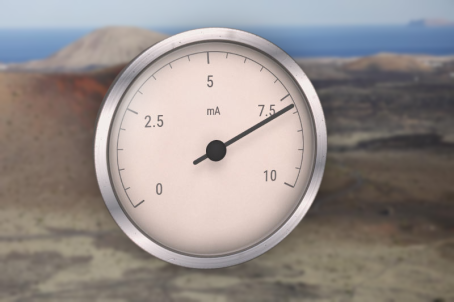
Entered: 7.75 mA
